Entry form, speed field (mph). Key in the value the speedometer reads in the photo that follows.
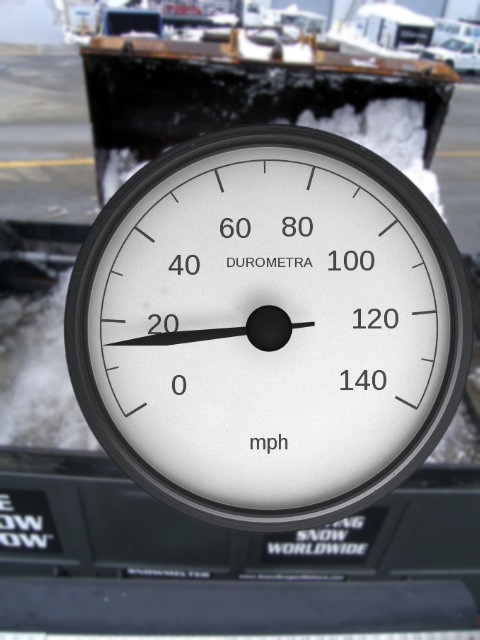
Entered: 15 mph
